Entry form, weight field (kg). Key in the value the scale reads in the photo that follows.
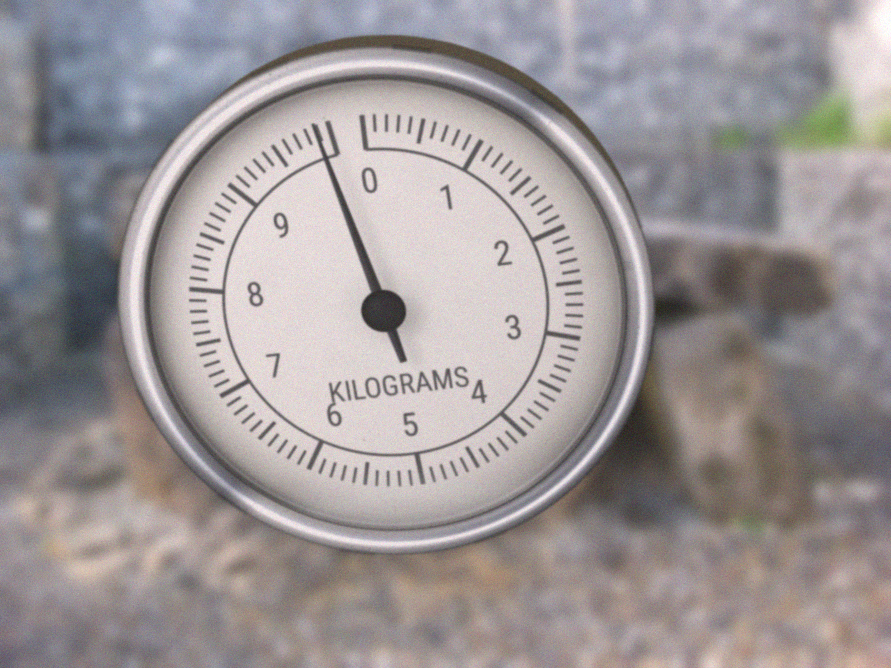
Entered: 9.9 kg
